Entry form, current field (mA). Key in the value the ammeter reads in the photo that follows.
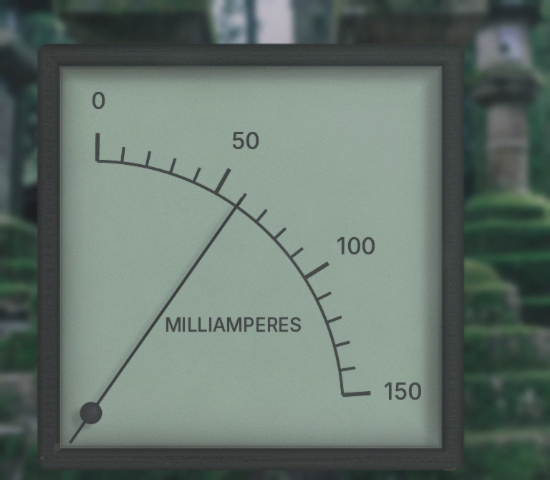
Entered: 60 mA
